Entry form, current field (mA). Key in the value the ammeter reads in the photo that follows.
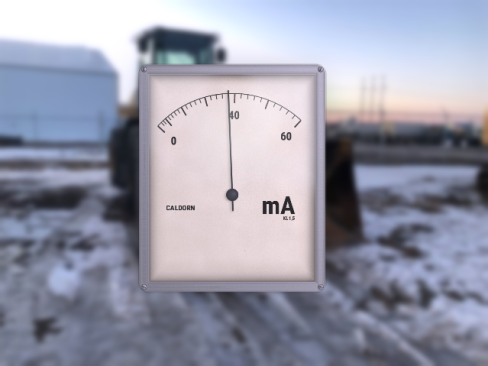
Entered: 38 mA
